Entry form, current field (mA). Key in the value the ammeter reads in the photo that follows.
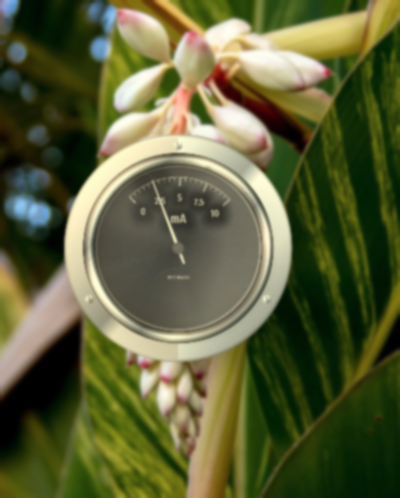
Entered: 2.5 mA
